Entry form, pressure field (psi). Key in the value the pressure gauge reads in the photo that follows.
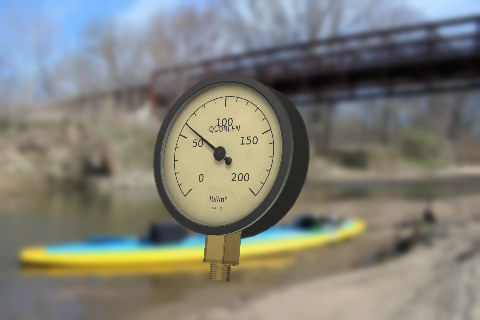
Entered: 60 psi
